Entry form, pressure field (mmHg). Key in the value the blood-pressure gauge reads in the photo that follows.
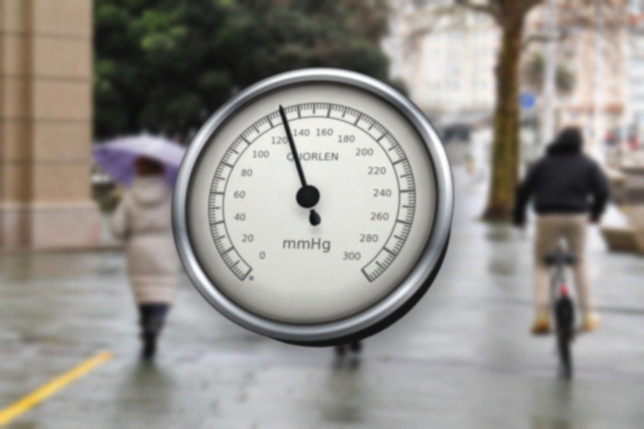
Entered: 130 mmHg
